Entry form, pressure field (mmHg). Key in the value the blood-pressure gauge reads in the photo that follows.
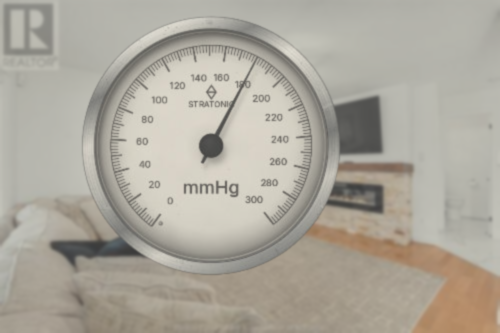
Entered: 180 mmHg
